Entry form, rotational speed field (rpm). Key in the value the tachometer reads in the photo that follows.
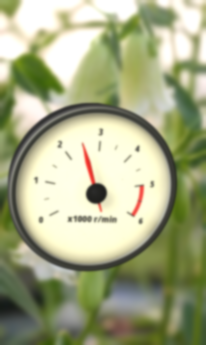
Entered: 2500 rpm
